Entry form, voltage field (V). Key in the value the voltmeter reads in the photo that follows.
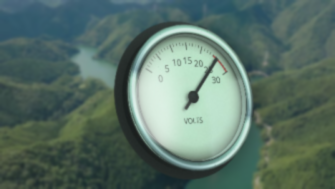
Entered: 25 V
